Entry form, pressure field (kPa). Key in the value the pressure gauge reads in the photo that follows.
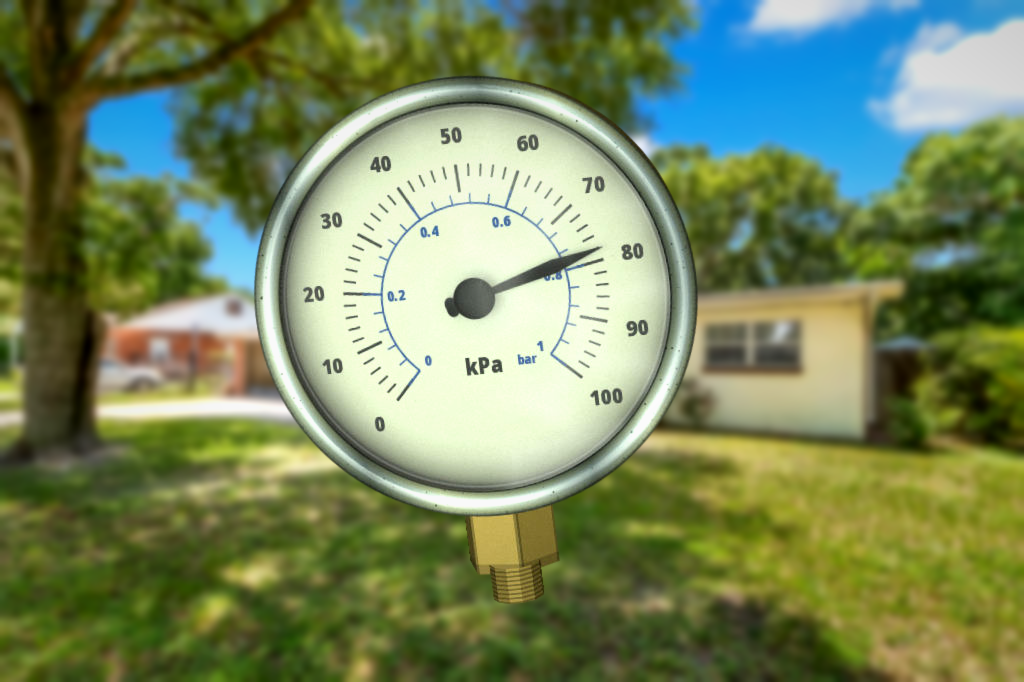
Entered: 78 kPa
